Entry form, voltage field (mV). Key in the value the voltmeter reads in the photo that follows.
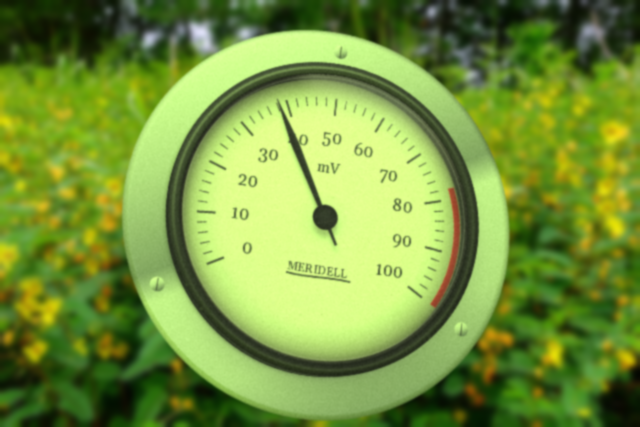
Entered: 38 mV
